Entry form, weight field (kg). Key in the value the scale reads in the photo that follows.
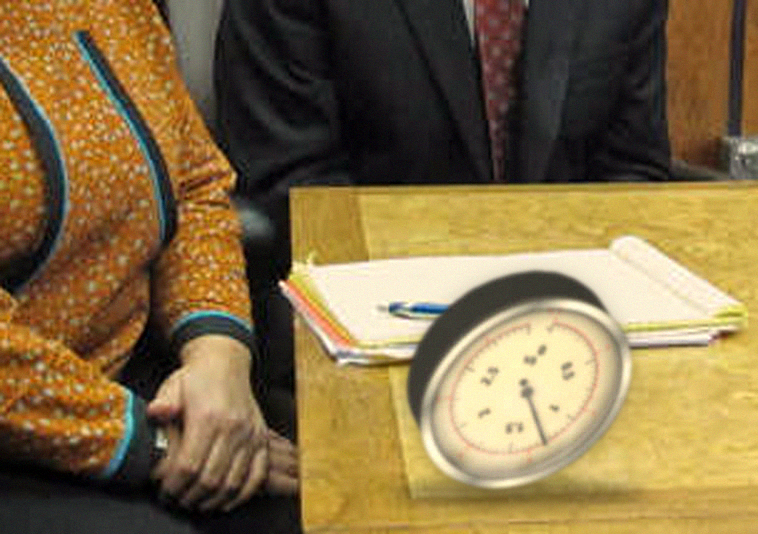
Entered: 1.25 kg
